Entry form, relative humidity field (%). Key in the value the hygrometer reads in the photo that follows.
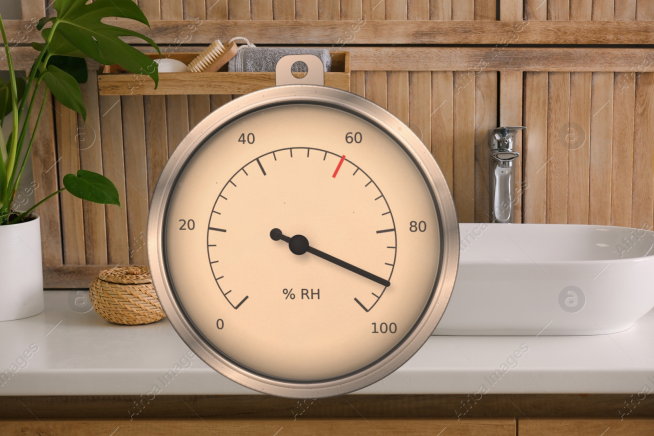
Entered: 92 %
